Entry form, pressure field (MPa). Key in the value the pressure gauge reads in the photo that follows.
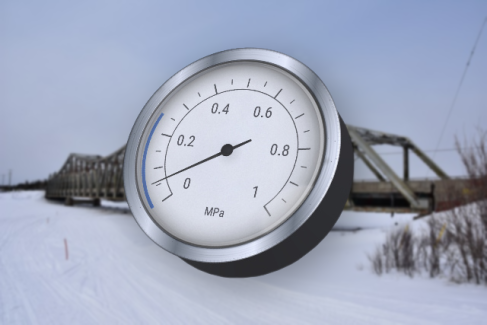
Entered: 0.05 MPa
